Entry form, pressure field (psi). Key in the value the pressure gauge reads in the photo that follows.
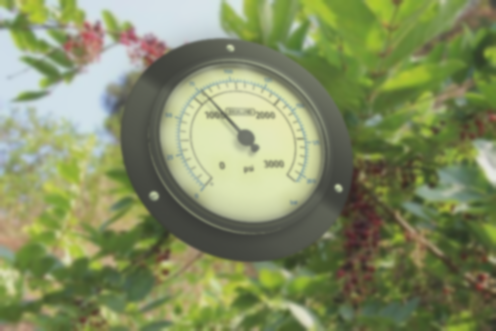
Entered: 1100 psi
